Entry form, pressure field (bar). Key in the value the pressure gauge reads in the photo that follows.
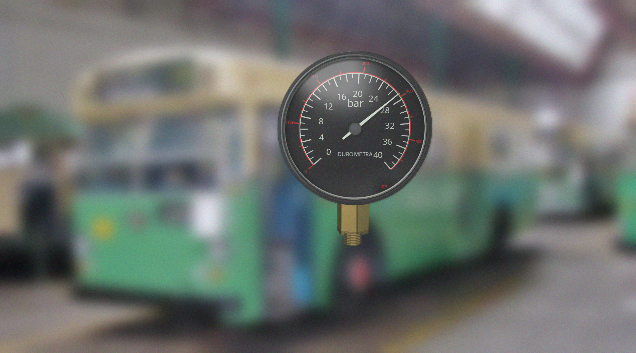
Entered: 27 bar
